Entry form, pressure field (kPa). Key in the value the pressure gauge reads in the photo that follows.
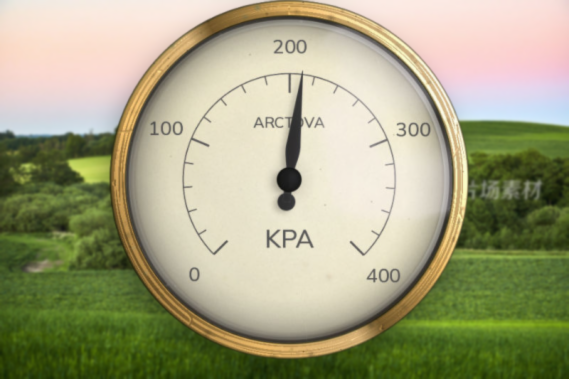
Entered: 210 kPa
